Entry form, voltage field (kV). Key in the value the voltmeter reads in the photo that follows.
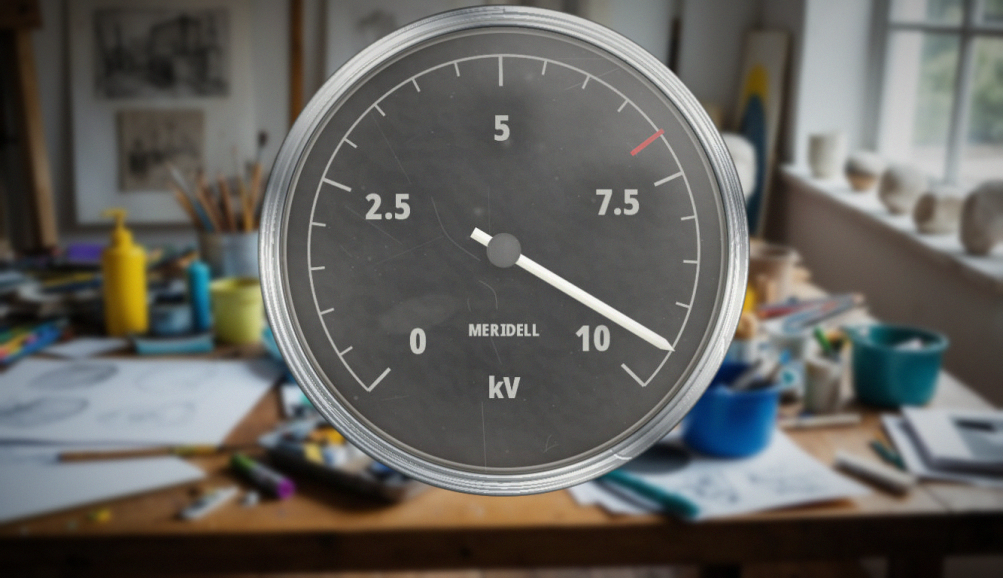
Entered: 9.5 kV
